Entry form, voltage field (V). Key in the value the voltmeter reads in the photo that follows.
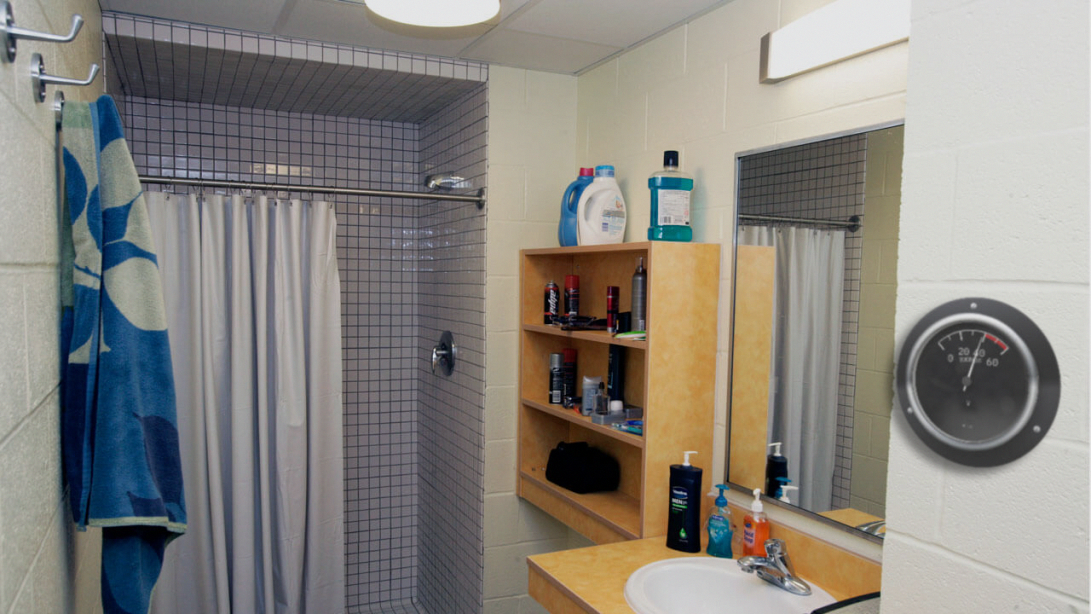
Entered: 40 V
